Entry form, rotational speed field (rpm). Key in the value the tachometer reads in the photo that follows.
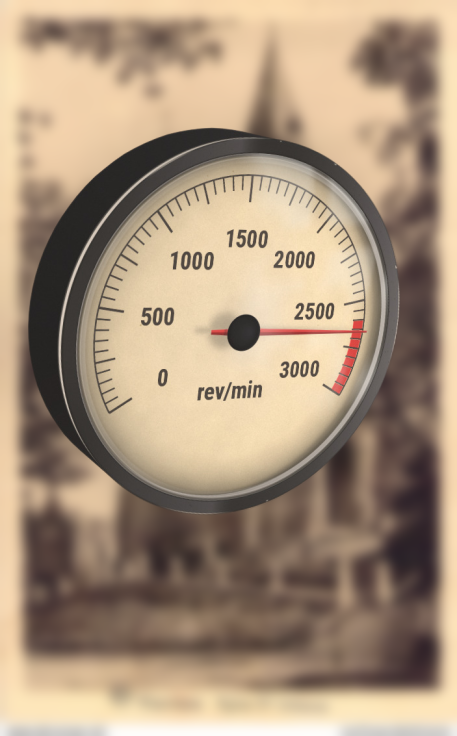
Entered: 2650 rpm
